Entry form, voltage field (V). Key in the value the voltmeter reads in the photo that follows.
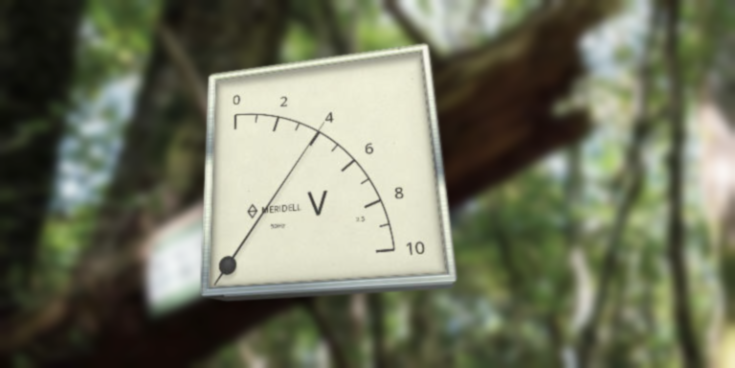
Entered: 4 V
